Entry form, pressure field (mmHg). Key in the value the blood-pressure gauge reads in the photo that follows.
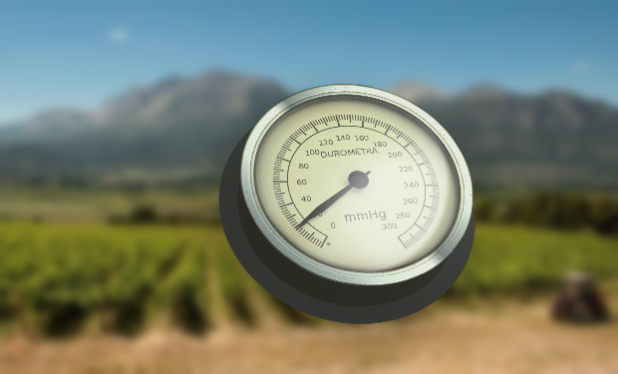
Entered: 20 mmHg
